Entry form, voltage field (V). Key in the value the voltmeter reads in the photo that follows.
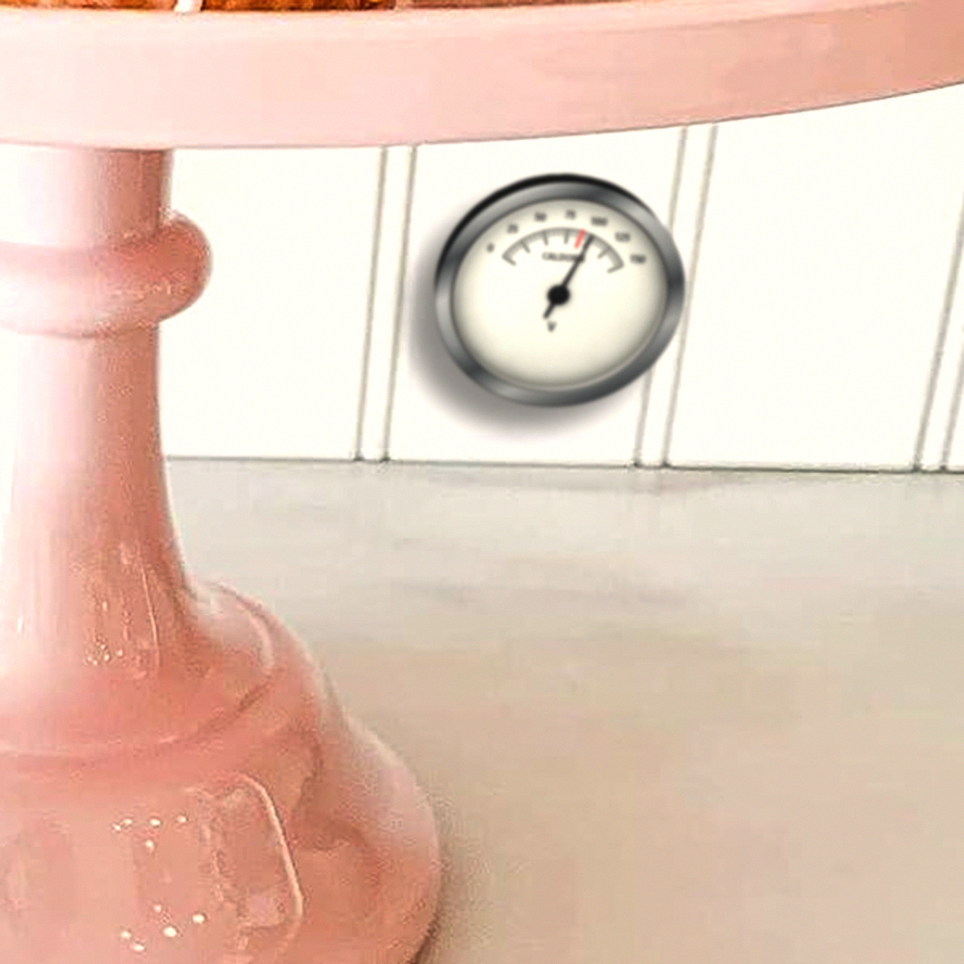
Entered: 100 V
